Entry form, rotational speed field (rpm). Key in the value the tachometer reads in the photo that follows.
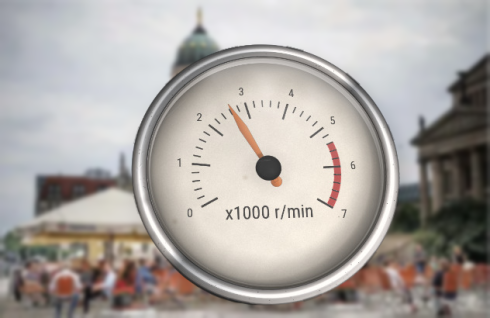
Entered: 2600 rpm
